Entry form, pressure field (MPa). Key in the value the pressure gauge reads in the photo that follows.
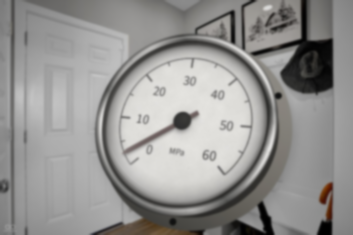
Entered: 2.5 MPa
